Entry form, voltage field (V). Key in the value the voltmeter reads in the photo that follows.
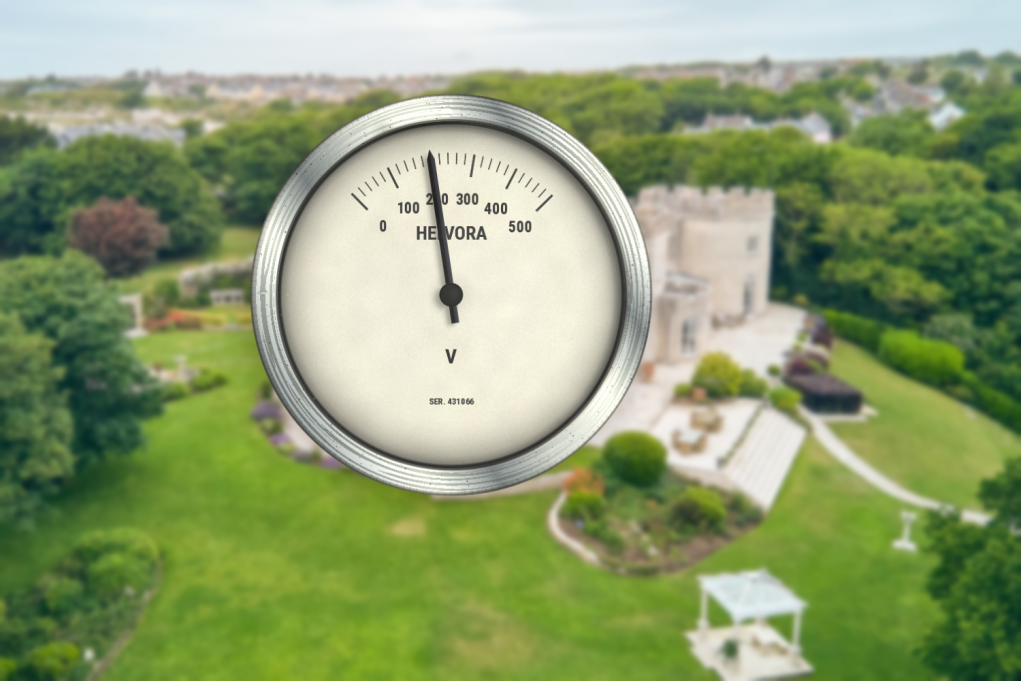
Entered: 200 V
